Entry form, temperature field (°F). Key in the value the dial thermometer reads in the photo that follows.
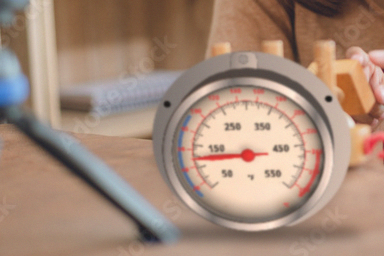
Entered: 125 °F
